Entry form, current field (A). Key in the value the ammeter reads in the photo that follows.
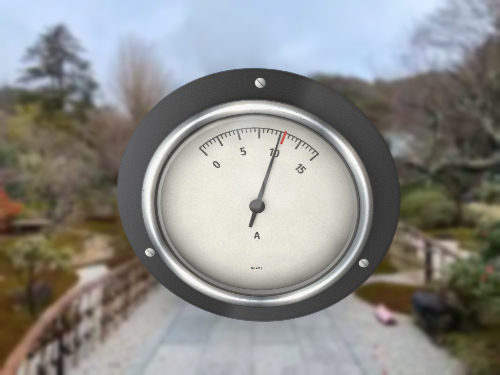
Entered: 10 A
